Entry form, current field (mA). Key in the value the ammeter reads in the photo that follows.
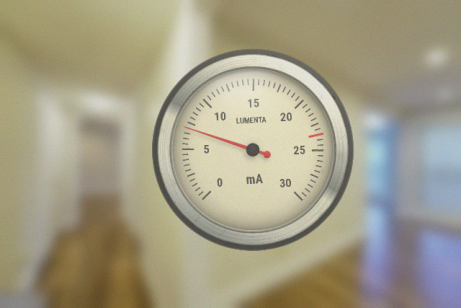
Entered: 7 mA
